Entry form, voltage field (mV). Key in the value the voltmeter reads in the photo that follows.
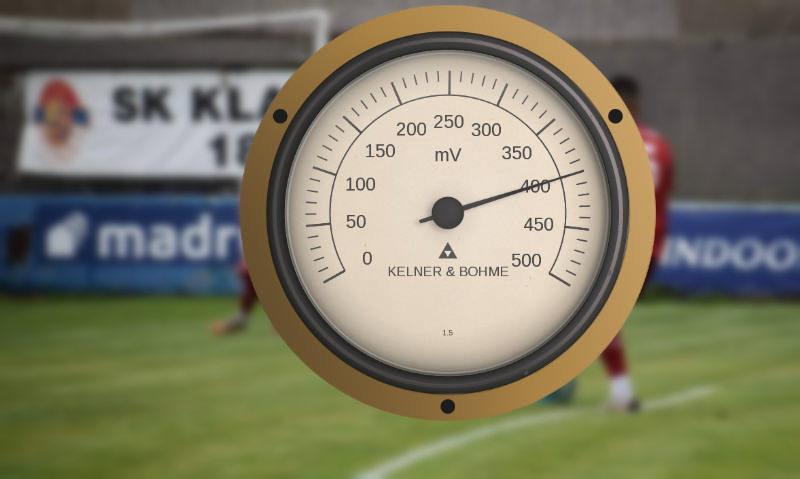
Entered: 400 mV
